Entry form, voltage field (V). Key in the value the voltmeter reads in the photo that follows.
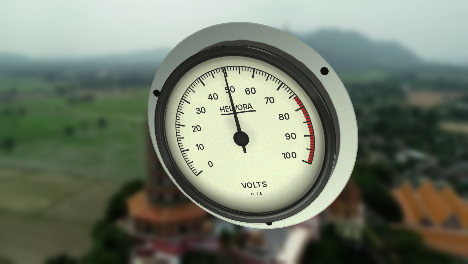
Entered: 50 V
